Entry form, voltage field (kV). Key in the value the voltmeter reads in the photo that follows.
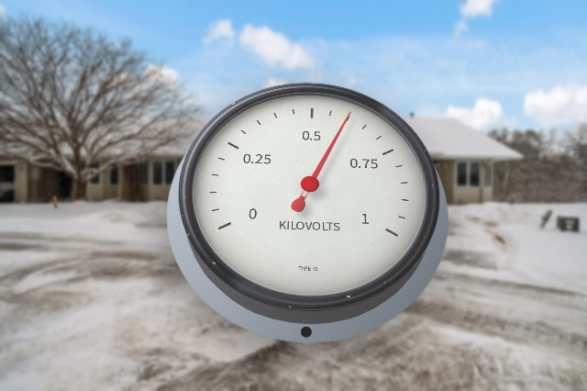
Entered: 0.6 kV
